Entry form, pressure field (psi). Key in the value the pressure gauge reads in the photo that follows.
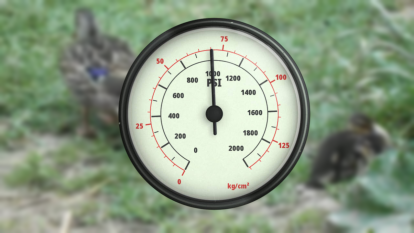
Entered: 1000 psi
